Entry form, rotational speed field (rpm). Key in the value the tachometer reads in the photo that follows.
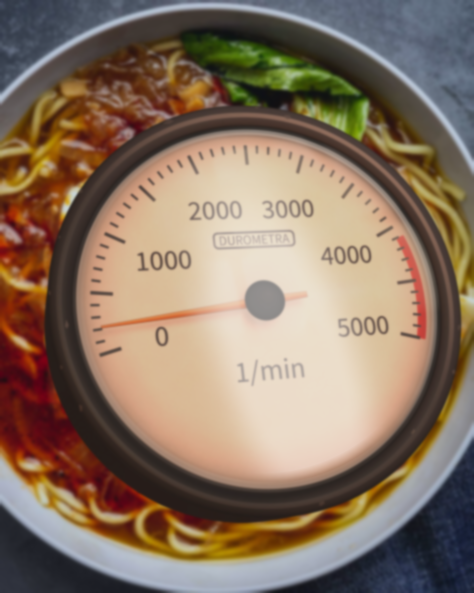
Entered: 200 rpm
